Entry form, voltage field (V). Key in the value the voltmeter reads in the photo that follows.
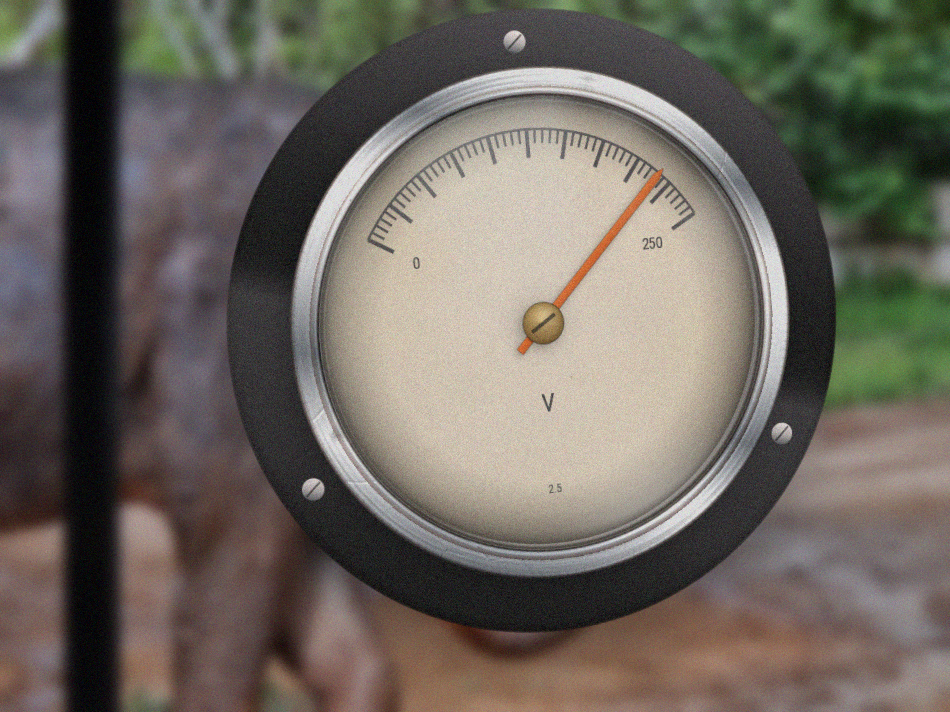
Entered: 215 V
